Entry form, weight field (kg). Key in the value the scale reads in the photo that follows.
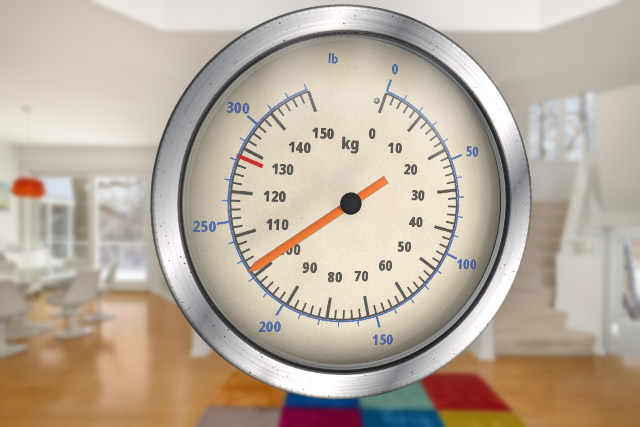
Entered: 102 kg
